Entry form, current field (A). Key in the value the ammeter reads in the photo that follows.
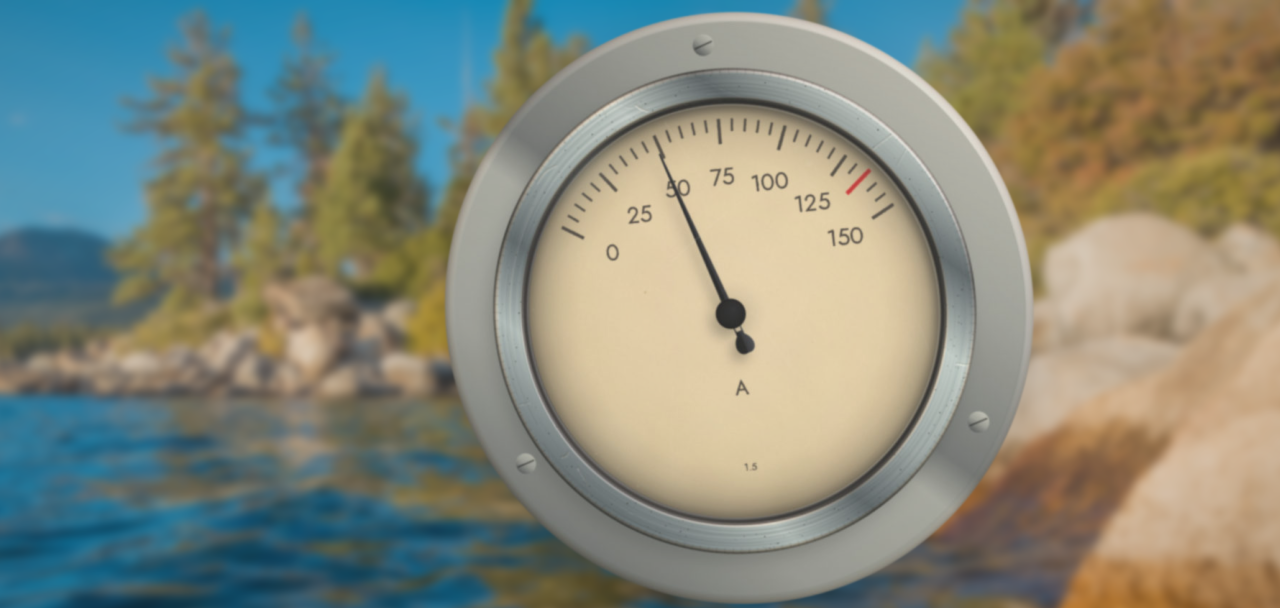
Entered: 50 A
